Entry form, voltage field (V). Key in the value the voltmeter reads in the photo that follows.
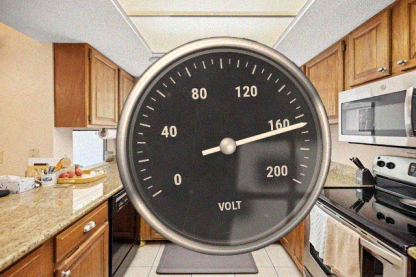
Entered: 165 V
